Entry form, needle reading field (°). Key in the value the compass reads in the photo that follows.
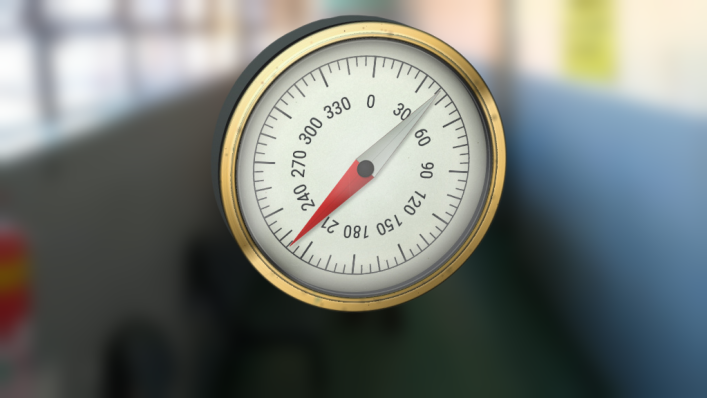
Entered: 220 °
